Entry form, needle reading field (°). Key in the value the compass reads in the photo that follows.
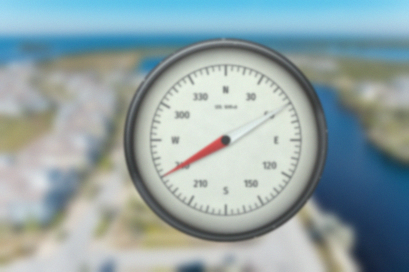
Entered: 240 °
